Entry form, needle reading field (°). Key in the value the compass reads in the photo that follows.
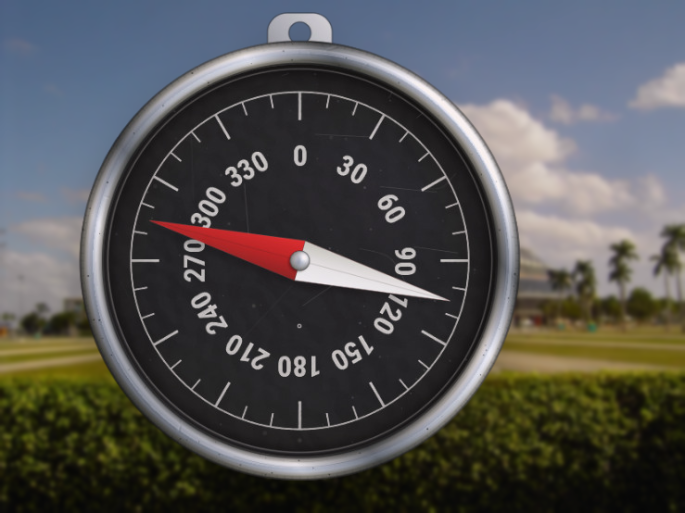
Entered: 285 °
